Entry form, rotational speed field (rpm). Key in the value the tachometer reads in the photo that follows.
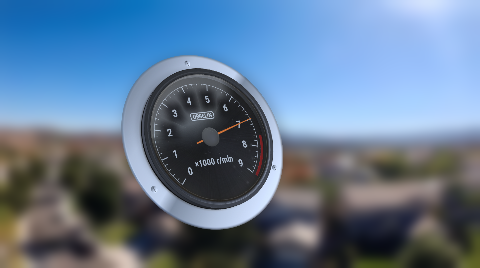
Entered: 7000 rpm
